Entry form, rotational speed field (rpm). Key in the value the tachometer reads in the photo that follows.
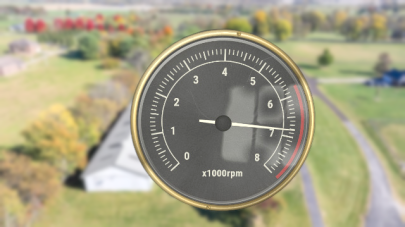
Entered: 6800 rpm
